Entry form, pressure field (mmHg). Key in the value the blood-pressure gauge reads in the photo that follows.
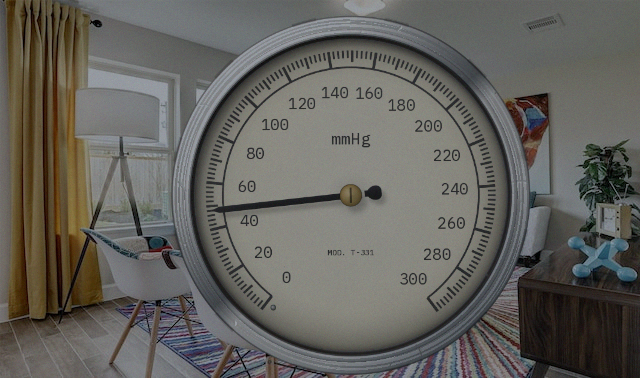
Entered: 48 mmHg
